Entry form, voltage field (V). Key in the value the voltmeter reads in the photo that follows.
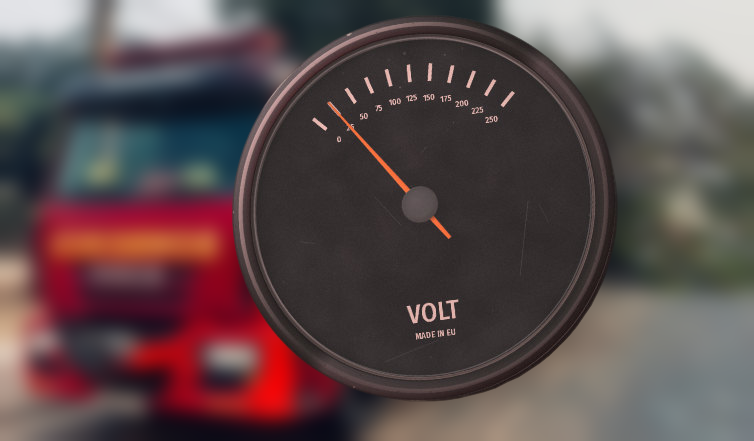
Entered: 25 V
